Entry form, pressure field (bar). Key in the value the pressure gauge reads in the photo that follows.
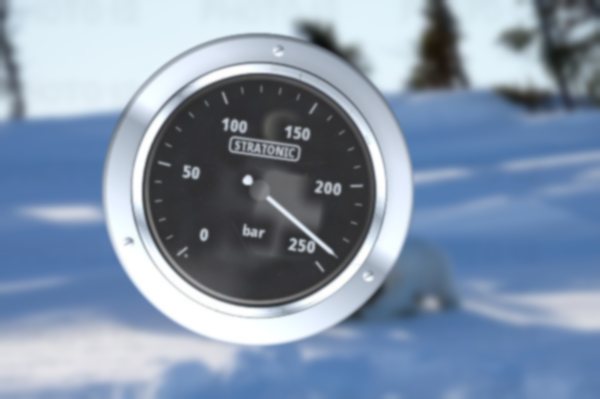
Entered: 240 bar
